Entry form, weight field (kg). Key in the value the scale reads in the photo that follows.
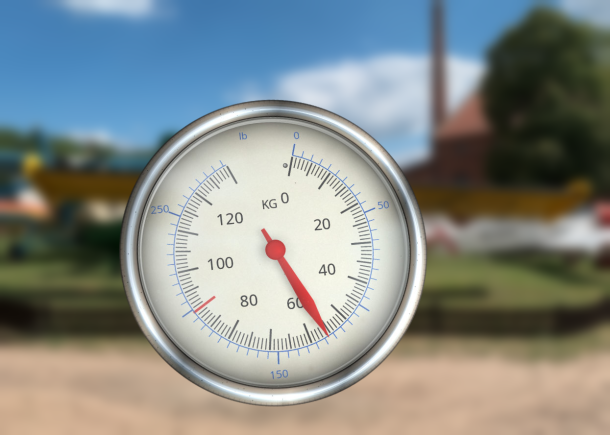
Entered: 56 kg
